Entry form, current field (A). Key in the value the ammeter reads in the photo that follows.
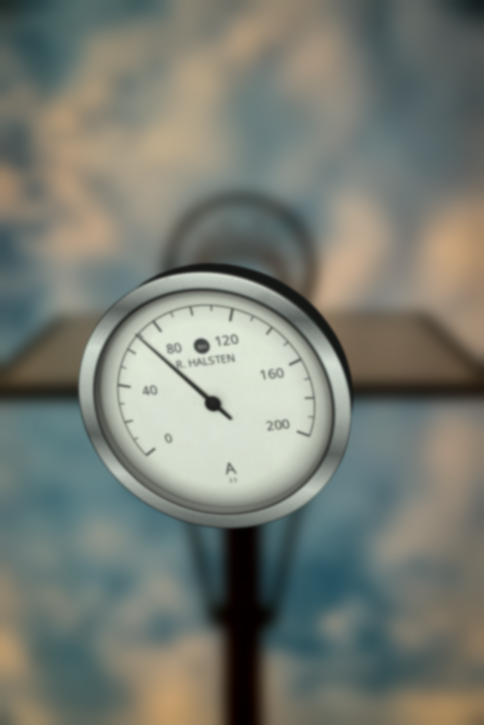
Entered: 70 A
